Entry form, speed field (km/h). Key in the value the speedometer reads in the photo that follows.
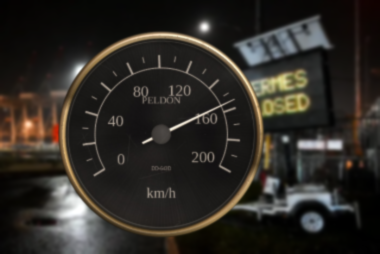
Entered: 155 km/h
